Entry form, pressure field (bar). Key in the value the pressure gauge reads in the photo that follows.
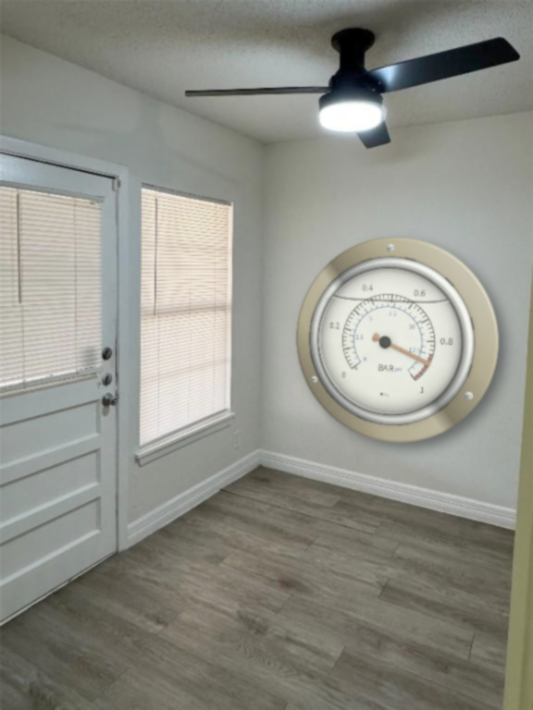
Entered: 0.9 bar
